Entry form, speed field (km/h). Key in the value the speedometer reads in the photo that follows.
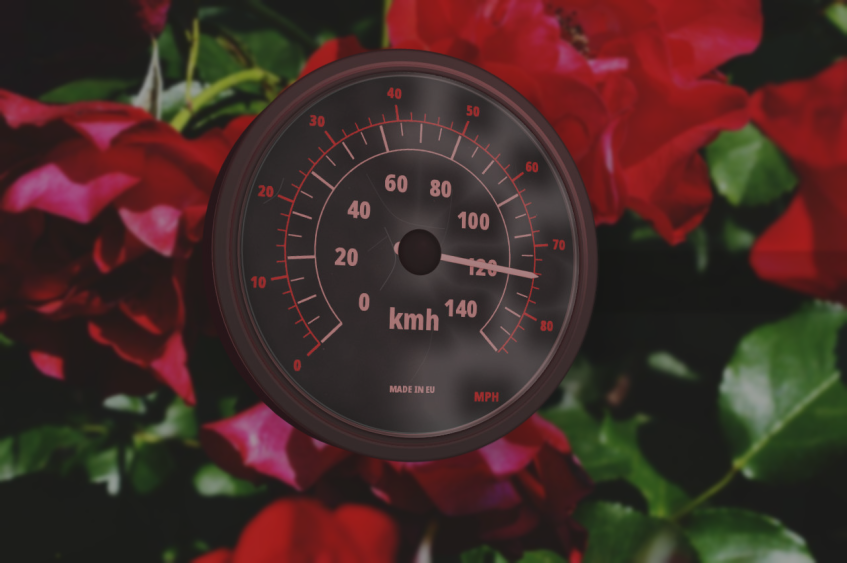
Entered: 120 km/h
